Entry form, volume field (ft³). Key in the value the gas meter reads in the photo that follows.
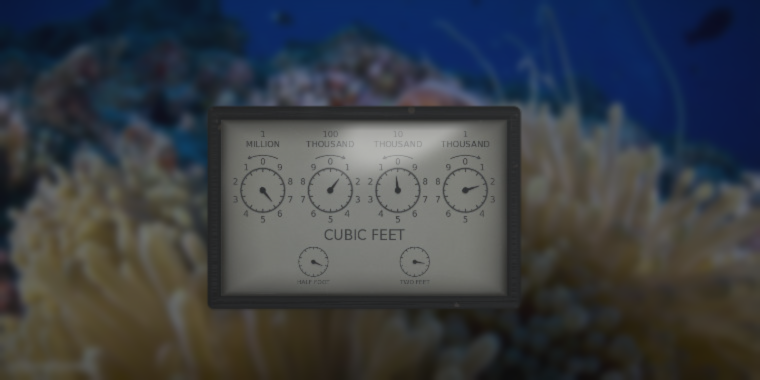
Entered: 610200 ft³
